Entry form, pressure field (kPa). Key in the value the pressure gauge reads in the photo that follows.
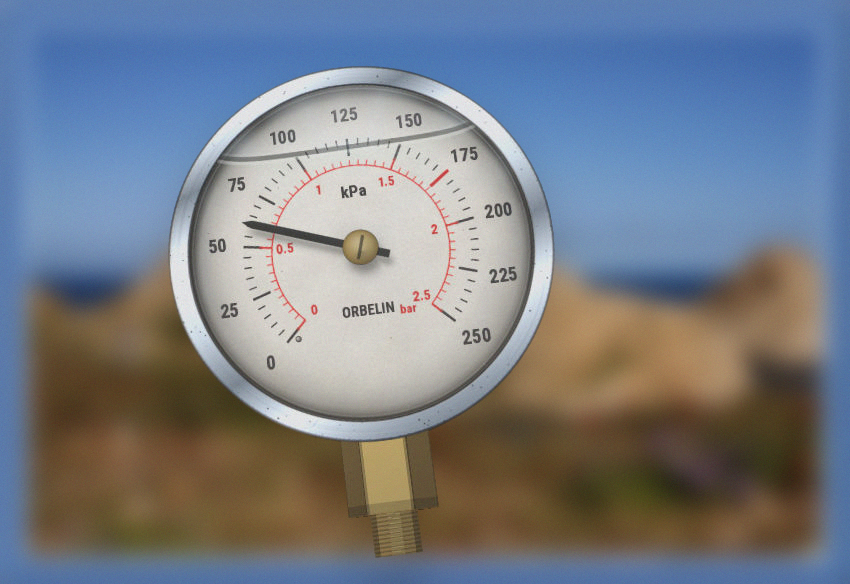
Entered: 60 kPa
